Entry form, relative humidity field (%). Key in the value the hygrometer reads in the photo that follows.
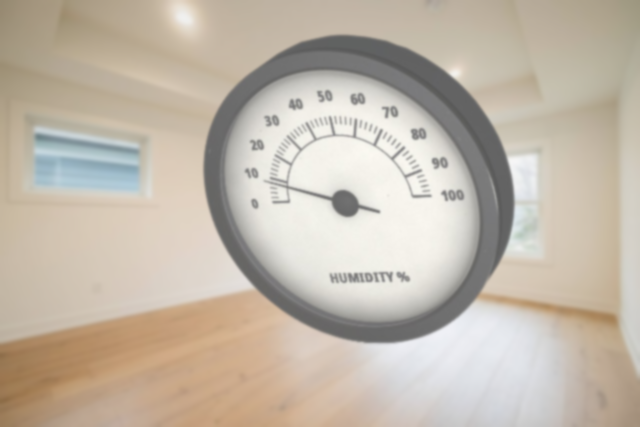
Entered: 10 %
